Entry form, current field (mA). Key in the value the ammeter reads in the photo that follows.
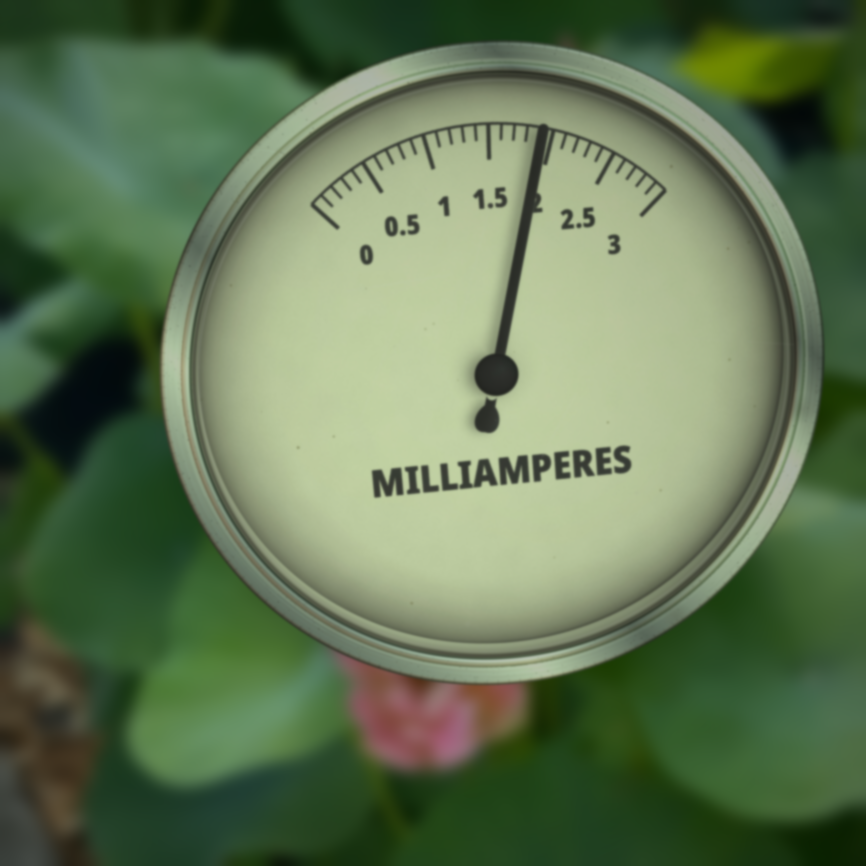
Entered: 1.9 mA
